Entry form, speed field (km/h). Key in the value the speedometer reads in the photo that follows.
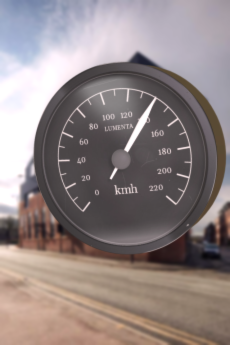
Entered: 140 km/h
